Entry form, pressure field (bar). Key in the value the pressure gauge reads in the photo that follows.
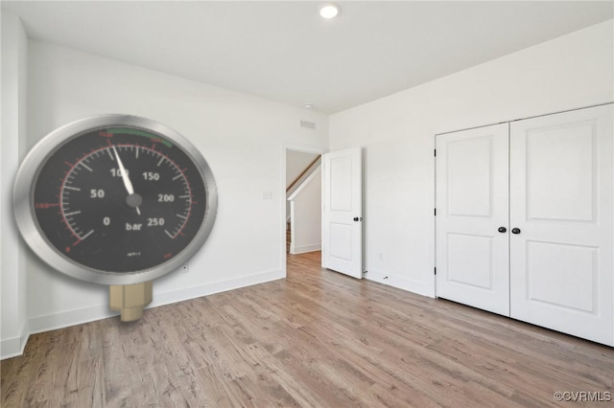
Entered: 105 bar
